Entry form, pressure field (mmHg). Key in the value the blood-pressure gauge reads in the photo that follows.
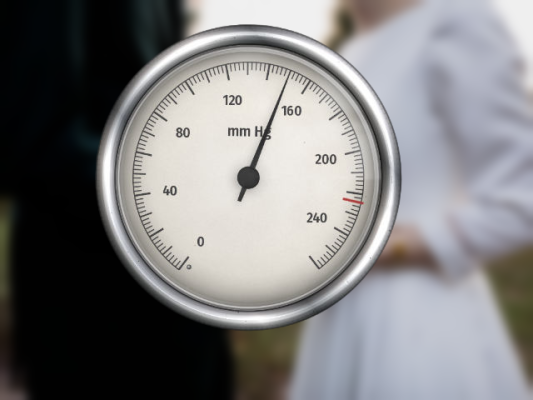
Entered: 150 mmHg
